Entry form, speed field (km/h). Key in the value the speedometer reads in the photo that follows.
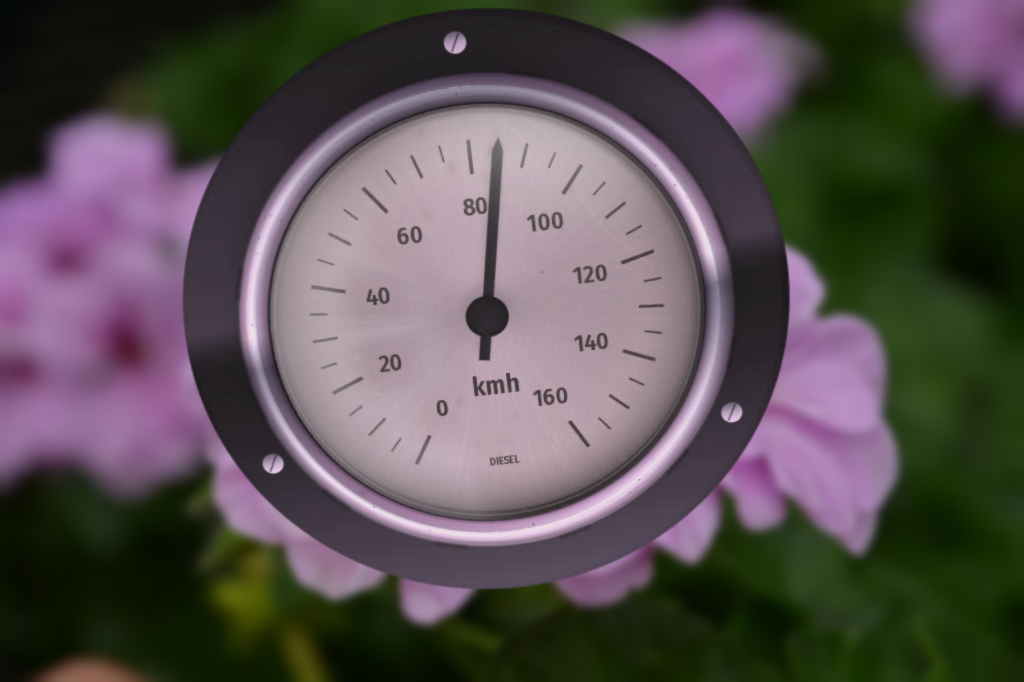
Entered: 85 km/h
